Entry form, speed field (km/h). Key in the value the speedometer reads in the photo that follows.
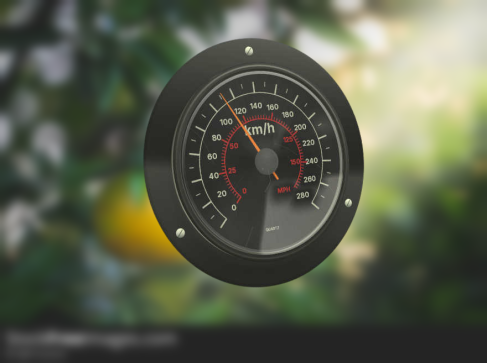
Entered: 110 km/h
